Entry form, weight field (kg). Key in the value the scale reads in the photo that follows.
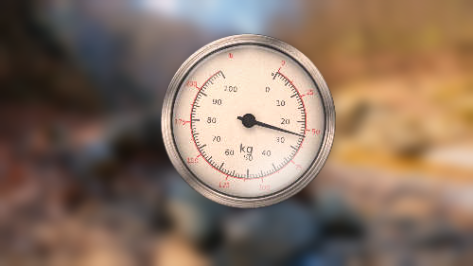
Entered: 25 kg
